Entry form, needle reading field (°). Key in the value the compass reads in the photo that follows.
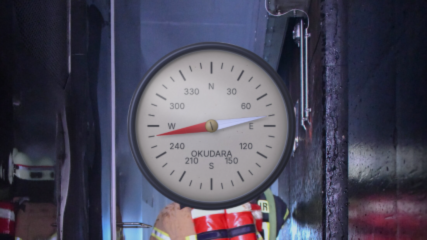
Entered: 260 °
